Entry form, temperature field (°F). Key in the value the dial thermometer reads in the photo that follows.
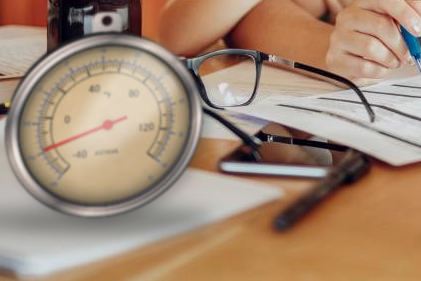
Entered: -20 °F
